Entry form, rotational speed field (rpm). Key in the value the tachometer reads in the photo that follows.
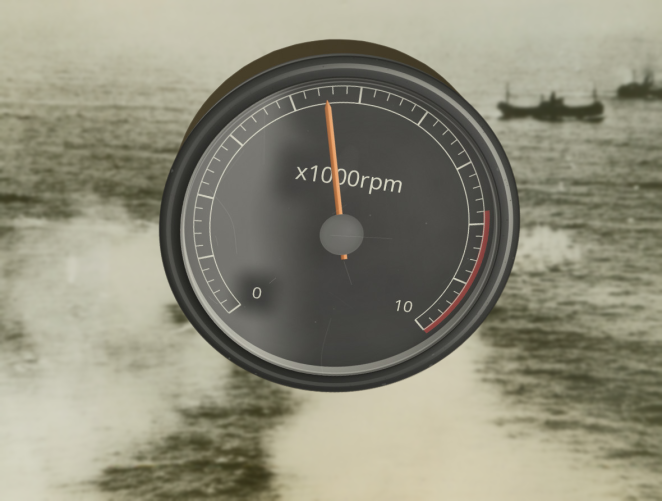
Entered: 4500 rpm
